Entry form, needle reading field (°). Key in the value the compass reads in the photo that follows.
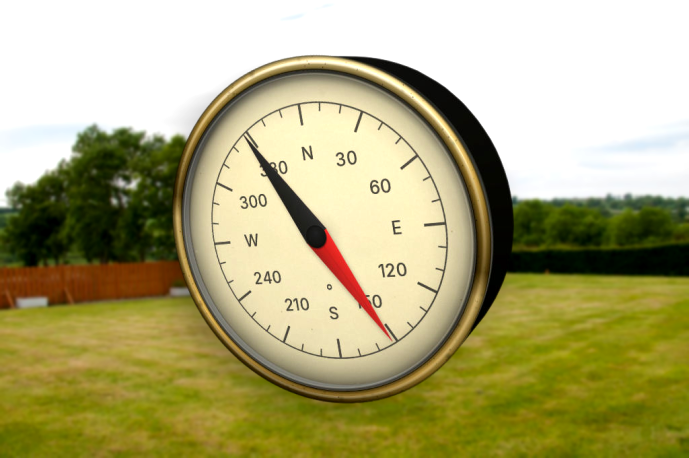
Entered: 150 °
